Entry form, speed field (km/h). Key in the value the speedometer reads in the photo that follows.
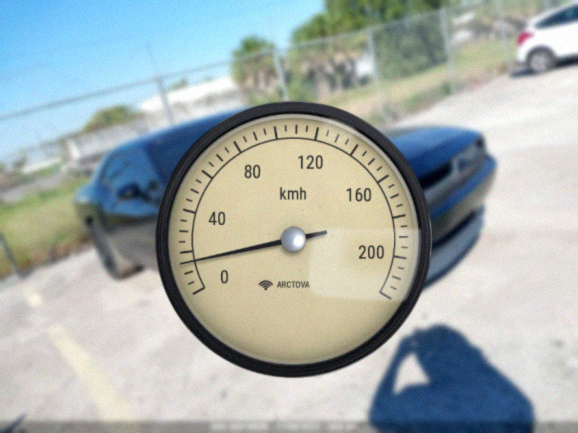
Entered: 15 km/h
